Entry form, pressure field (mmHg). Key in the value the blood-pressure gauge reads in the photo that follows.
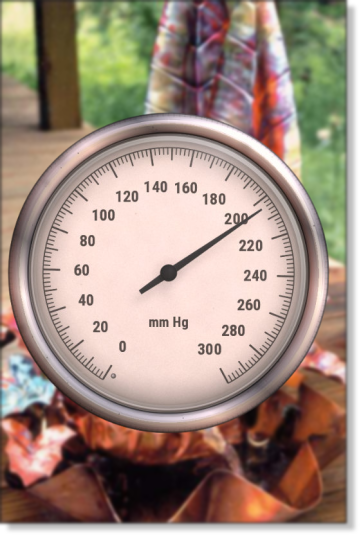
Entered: 204 mmHg
